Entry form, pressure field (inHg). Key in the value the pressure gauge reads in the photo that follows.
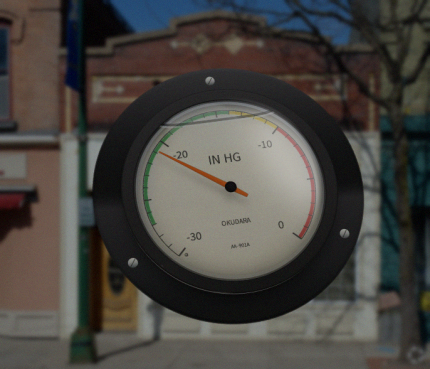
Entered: -21 inHg
